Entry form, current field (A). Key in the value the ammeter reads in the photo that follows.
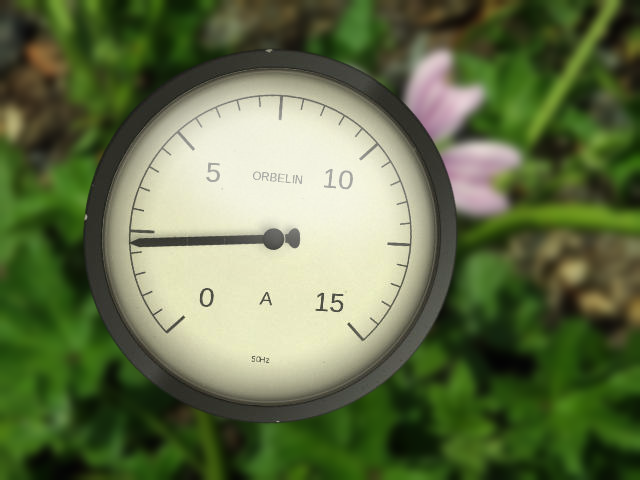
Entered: 2.25 A
